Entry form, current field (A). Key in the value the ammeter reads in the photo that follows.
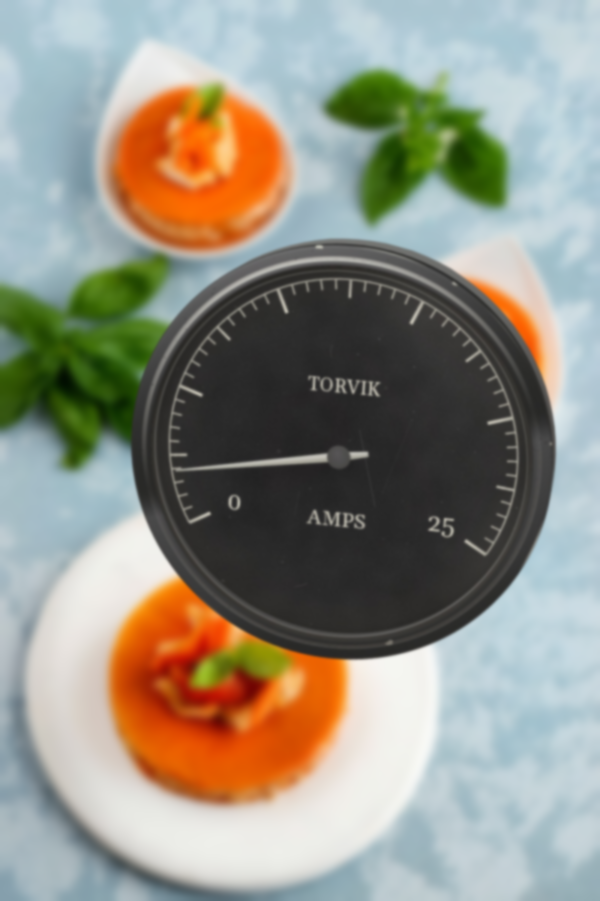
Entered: 2 A
